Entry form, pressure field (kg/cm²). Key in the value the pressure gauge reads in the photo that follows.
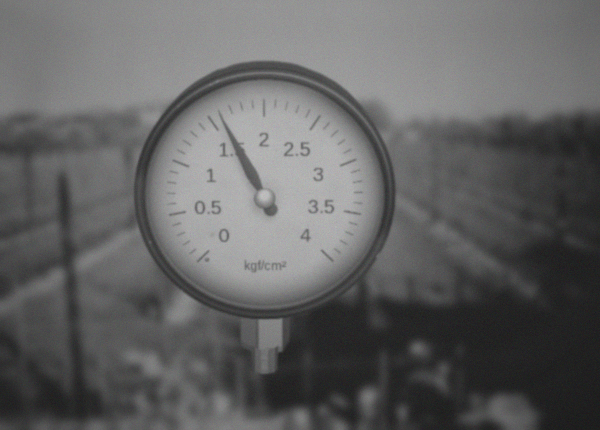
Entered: 1.6 kg/cm²
